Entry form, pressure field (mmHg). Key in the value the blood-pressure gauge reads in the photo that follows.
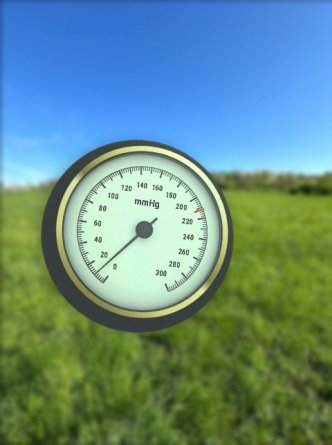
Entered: 10 mmHg
